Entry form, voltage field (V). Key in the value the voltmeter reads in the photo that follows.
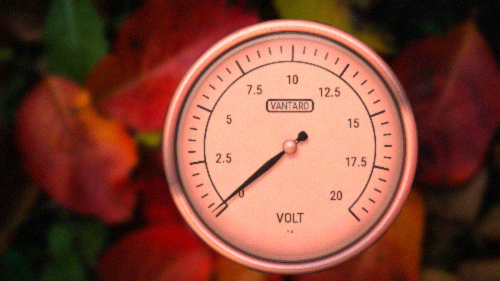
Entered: 0.25 V
